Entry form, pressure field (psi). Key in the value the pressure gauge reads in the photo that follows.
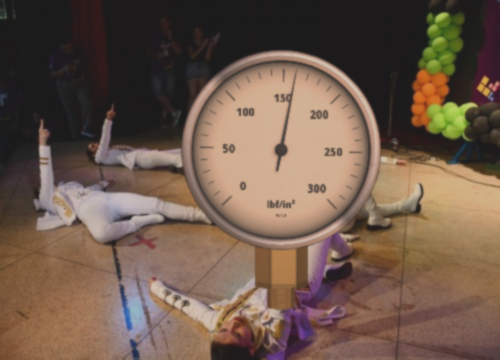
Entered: 160 psi
